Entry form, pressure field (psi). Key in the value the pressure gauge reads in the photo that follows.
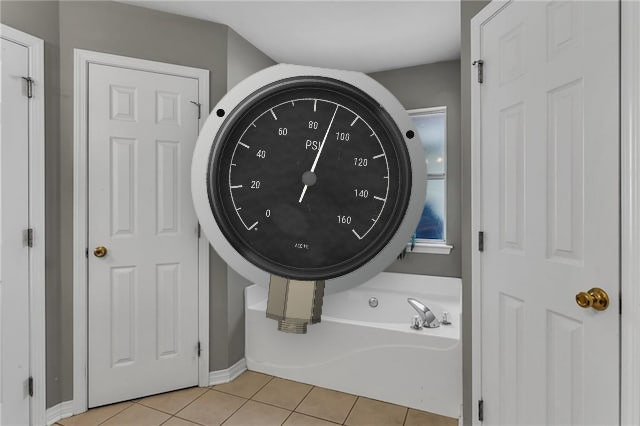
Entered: 90 psi
